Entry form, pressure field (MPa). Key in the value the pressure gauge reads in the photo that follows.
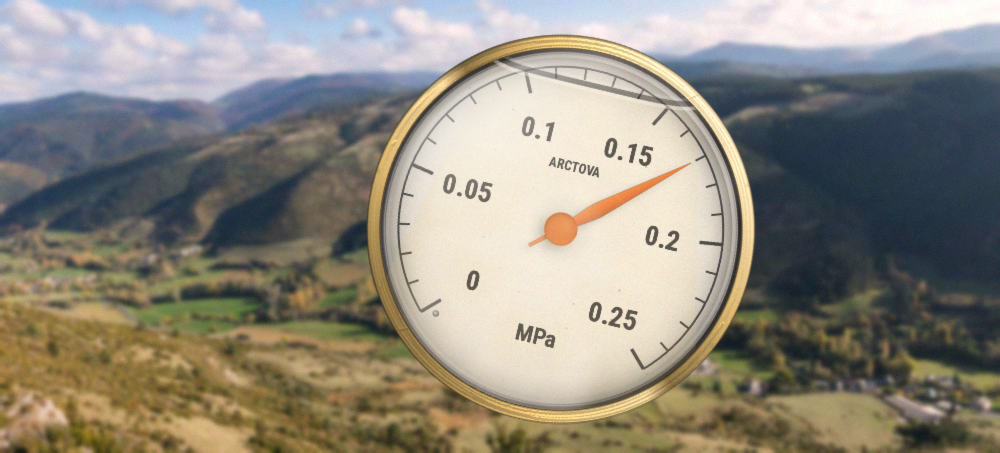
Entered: 0.17 MPa
